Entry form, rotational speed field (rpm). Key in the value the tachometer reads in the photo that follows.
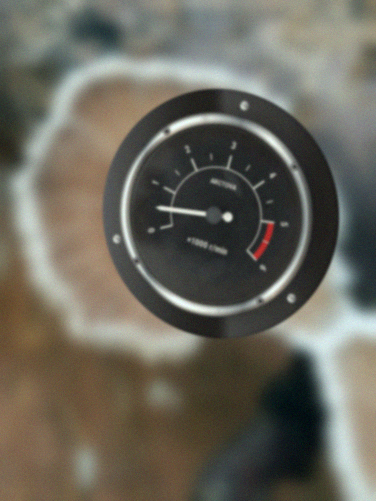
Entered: 500 rpm
